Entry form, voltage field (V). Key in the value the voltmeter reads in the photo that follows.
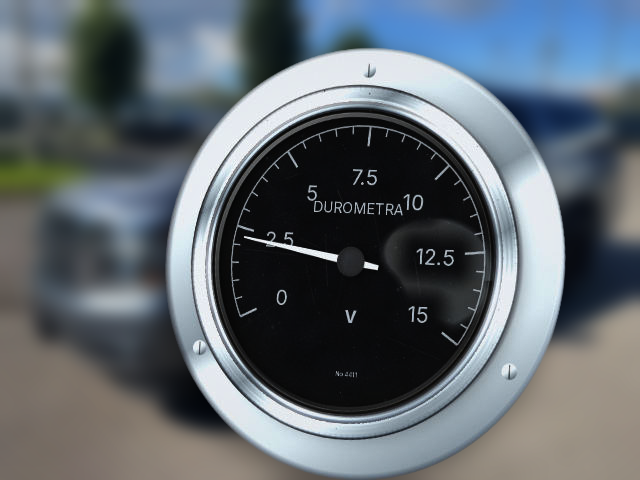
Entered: 2.25 V
